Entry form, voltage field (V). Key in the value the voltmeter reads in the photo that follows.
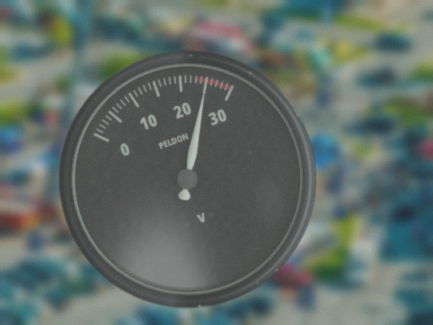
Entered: 25 V
